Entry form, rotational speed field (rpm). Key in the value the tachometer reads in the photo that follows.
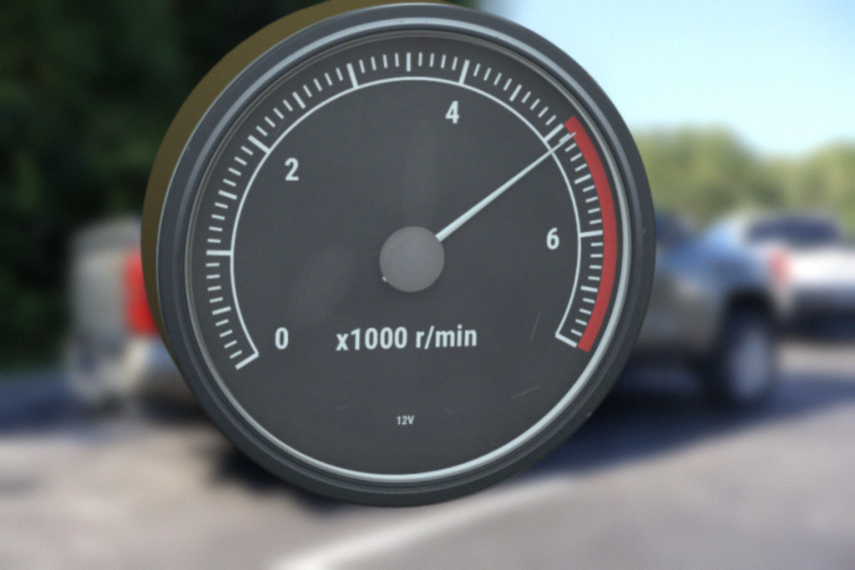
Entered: 5100 rpm
